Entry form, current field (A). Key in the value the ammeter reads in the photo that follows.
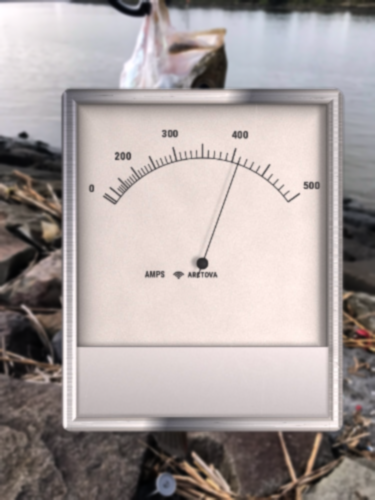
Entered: 410 A
